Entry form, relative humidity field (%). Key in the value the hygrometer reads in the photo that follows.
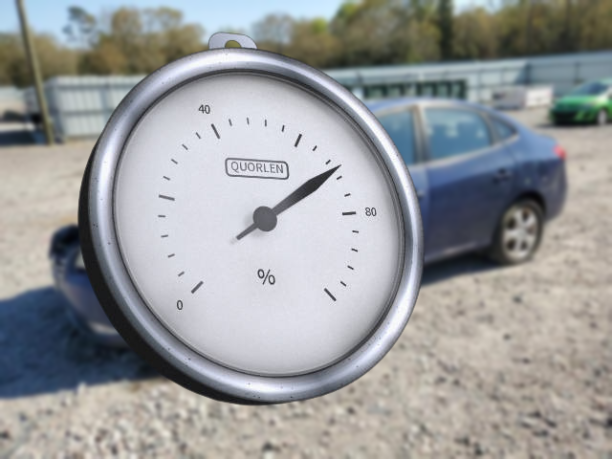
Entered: 70 %
